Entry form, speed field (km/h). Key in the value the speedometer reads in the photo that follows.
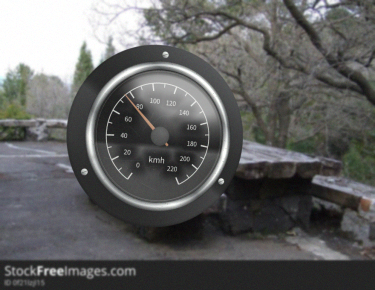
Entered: 75 km/h
